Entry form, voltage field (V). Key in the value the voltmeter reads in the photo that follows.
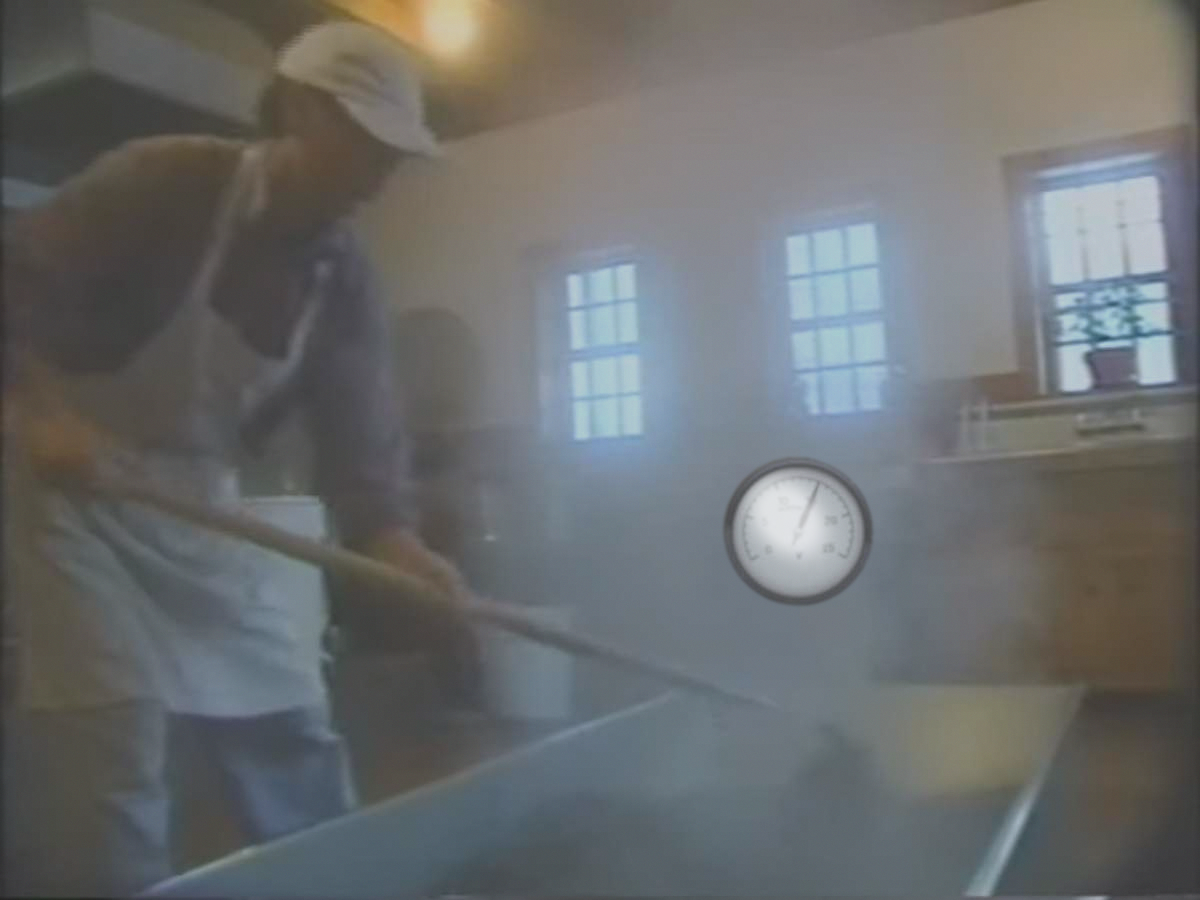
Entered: 15 V
